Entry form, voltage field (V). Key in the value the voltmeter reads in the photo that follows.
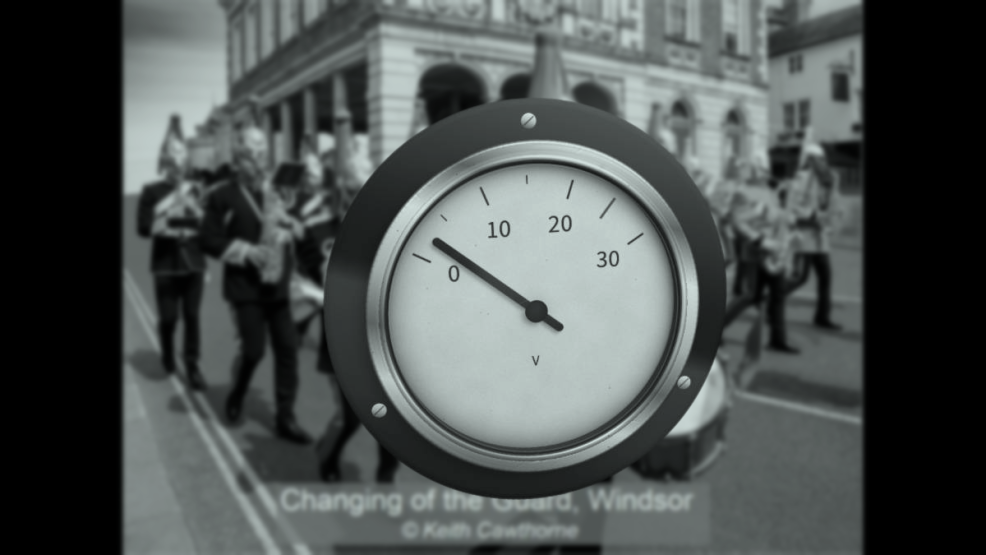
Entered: 2.5 V
